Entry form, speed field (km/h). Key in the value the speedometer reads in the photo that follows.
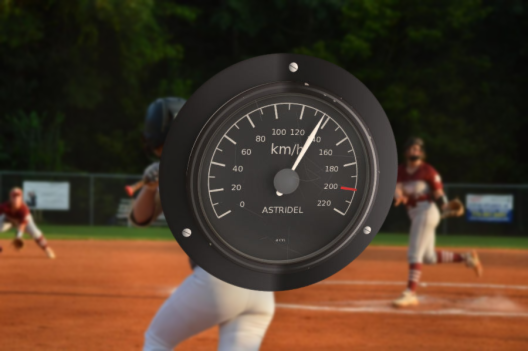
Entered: 135 km/h
